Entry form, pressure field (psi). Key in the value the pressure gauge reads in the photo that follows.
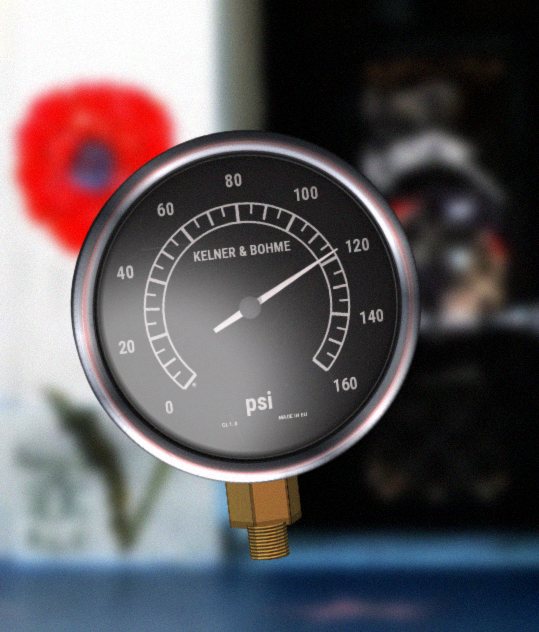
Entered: 117.5 psi
